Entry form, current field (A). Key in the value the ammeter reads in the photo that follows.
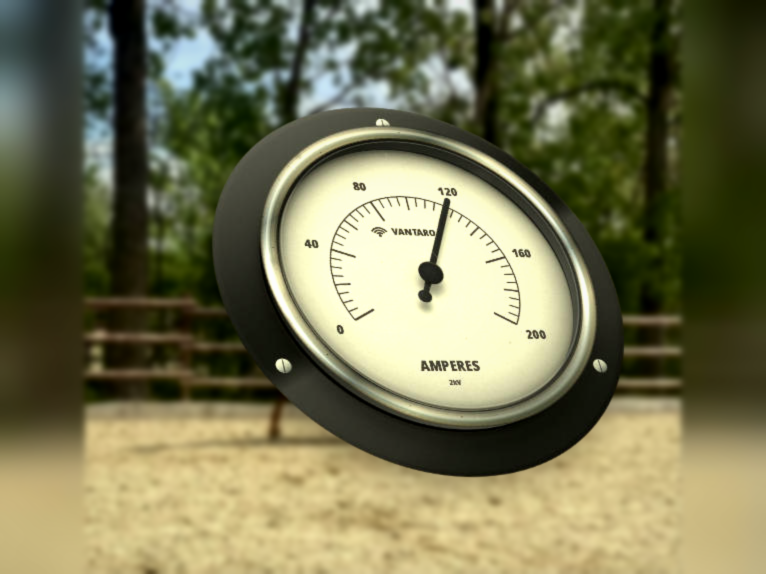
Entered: 120 A
